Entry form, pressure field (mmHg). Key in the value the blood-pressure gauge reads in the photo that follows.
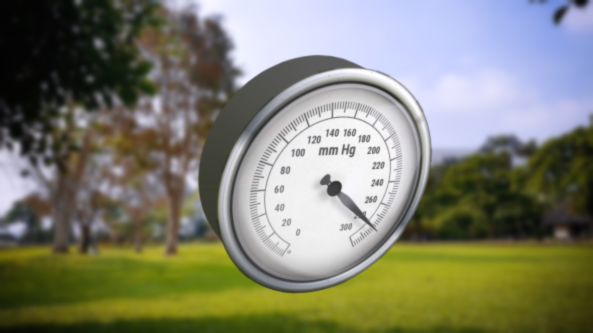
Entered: 280 mmHg
